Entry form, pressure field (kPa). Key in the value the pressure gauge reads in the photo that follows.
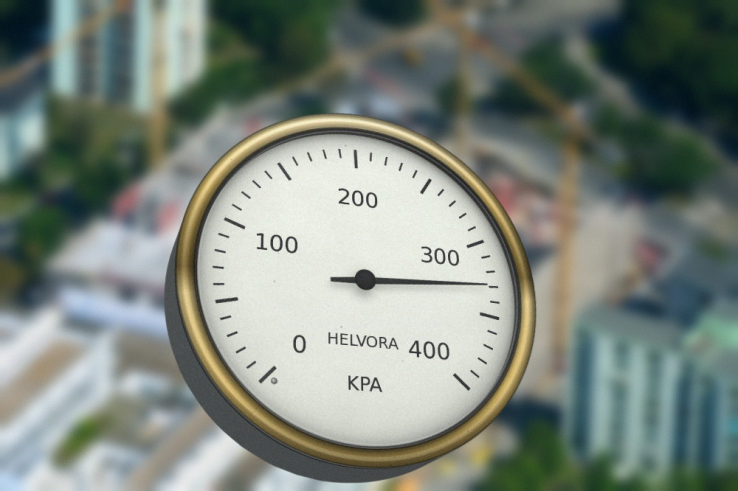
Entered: 330 kPa
